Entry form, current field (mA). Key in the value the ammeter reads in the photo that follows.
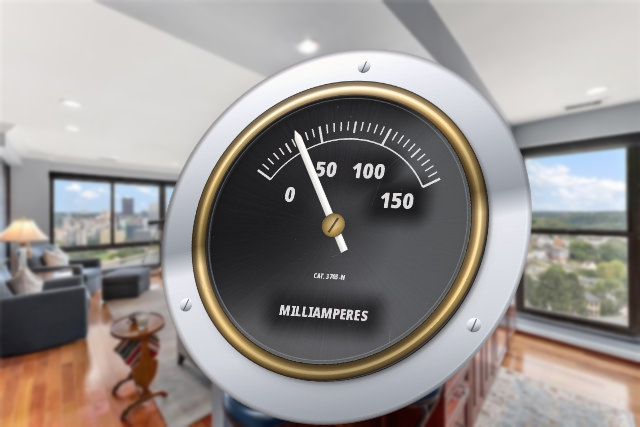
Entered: 35 mA
